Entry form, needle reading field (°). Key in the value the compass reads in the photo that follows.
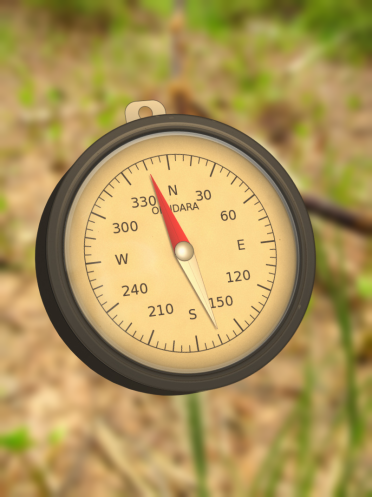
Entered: 345 °
